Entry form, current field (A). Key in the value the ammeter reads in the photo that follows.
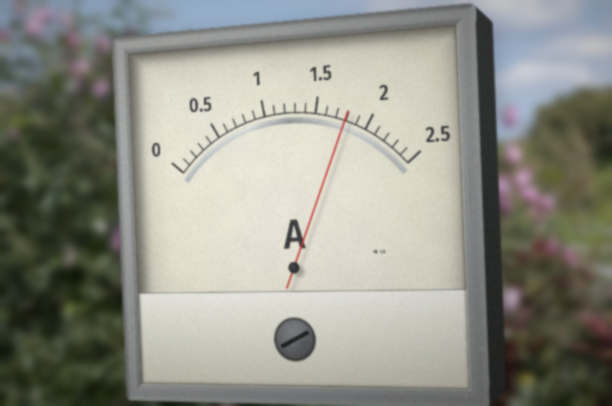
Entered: 1.8 A
